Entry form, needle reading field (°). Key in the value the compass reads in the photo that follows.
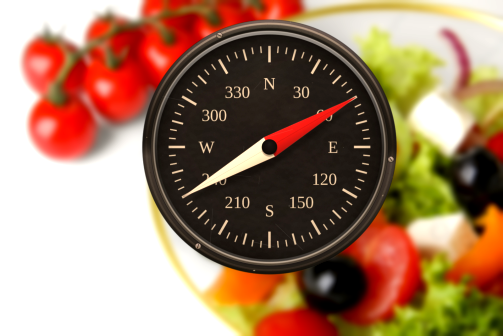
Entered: 60 °
